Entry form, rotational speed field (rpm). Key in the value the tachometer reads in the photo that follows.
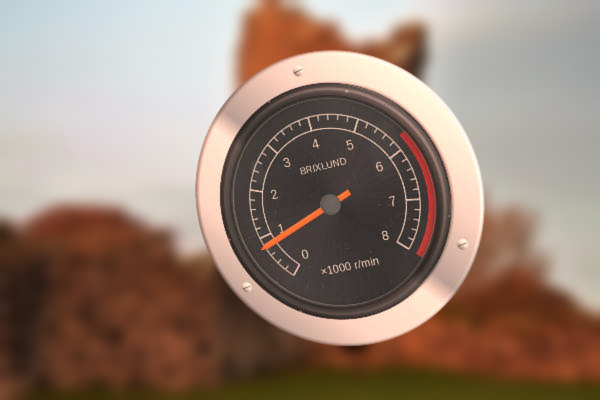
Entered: 800 rpm
